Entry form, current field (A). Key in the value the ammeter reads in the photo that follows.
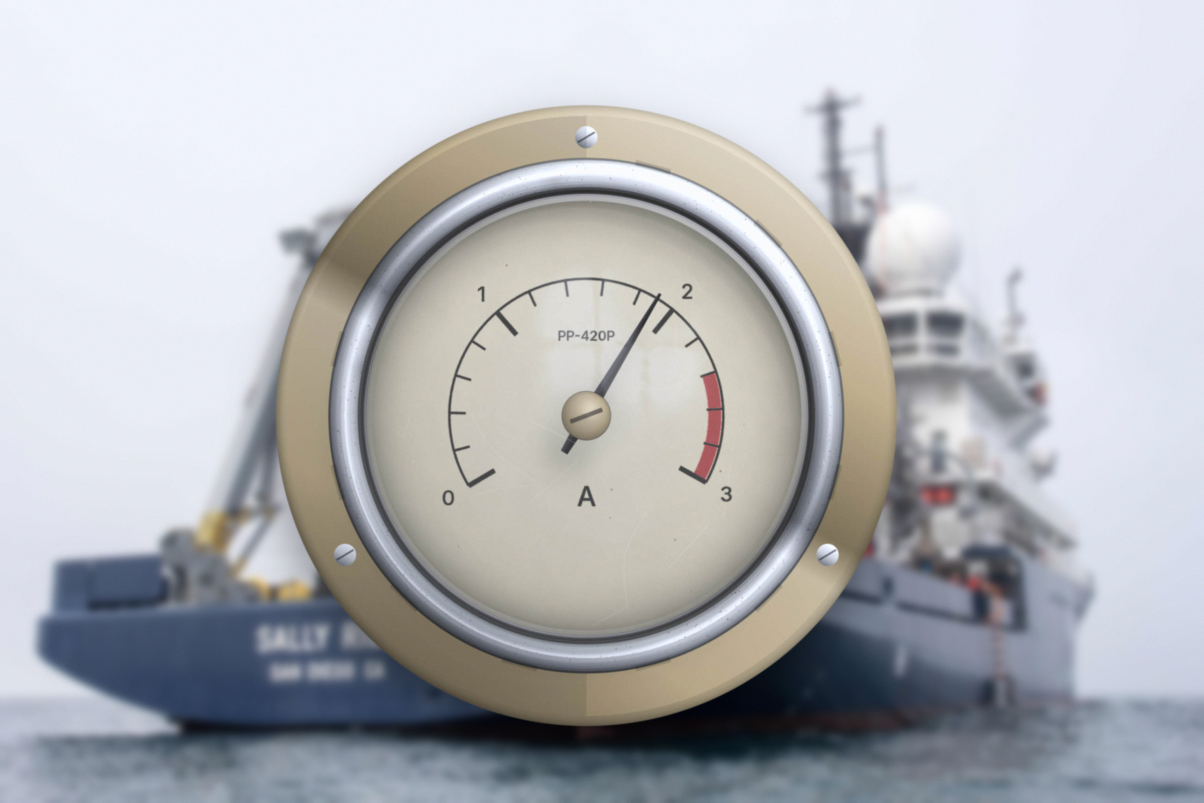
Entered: 1.9 A
